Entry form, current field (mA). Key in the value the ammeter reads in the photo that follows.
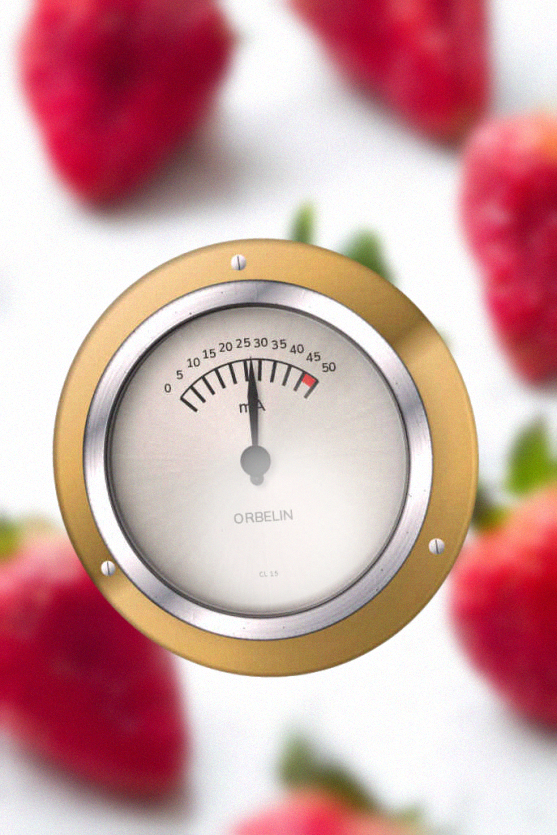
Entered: 27.5 mA
